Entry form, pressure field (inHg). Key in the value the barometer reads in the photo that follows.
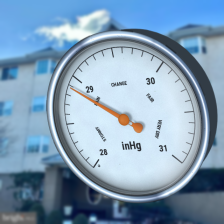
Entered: 28.9 inHg
